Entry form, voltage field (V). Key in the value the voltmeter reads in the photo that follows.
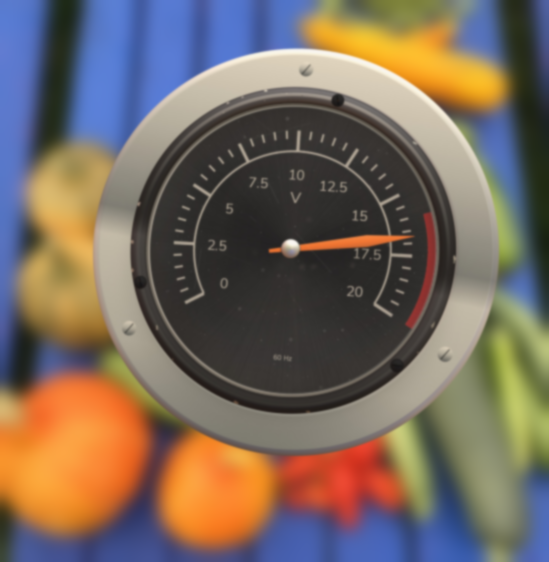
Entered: 16.75 V
